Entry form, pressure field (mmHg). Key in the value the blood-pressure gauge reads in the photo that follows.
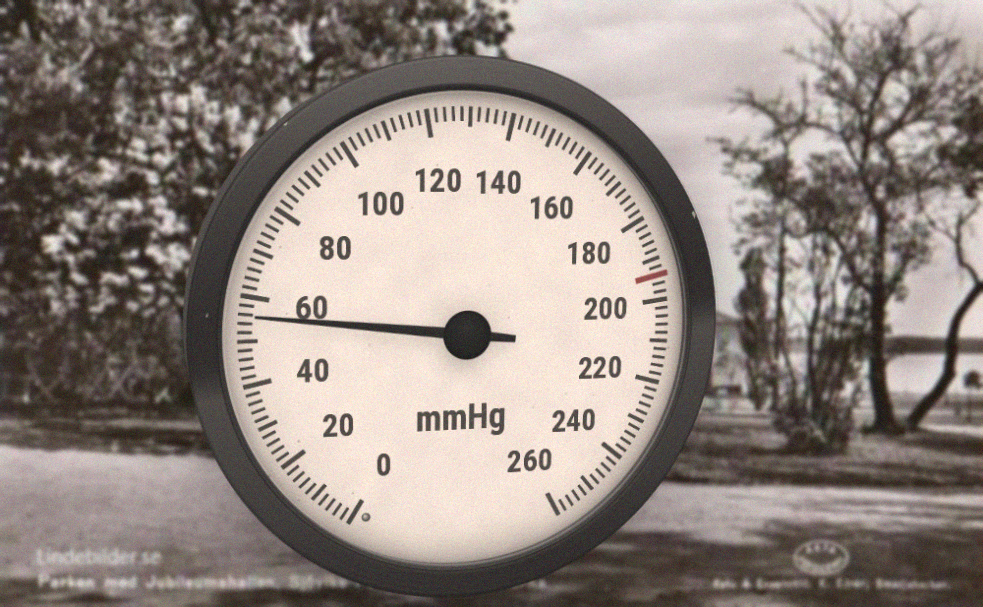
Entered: 56 mmHg
